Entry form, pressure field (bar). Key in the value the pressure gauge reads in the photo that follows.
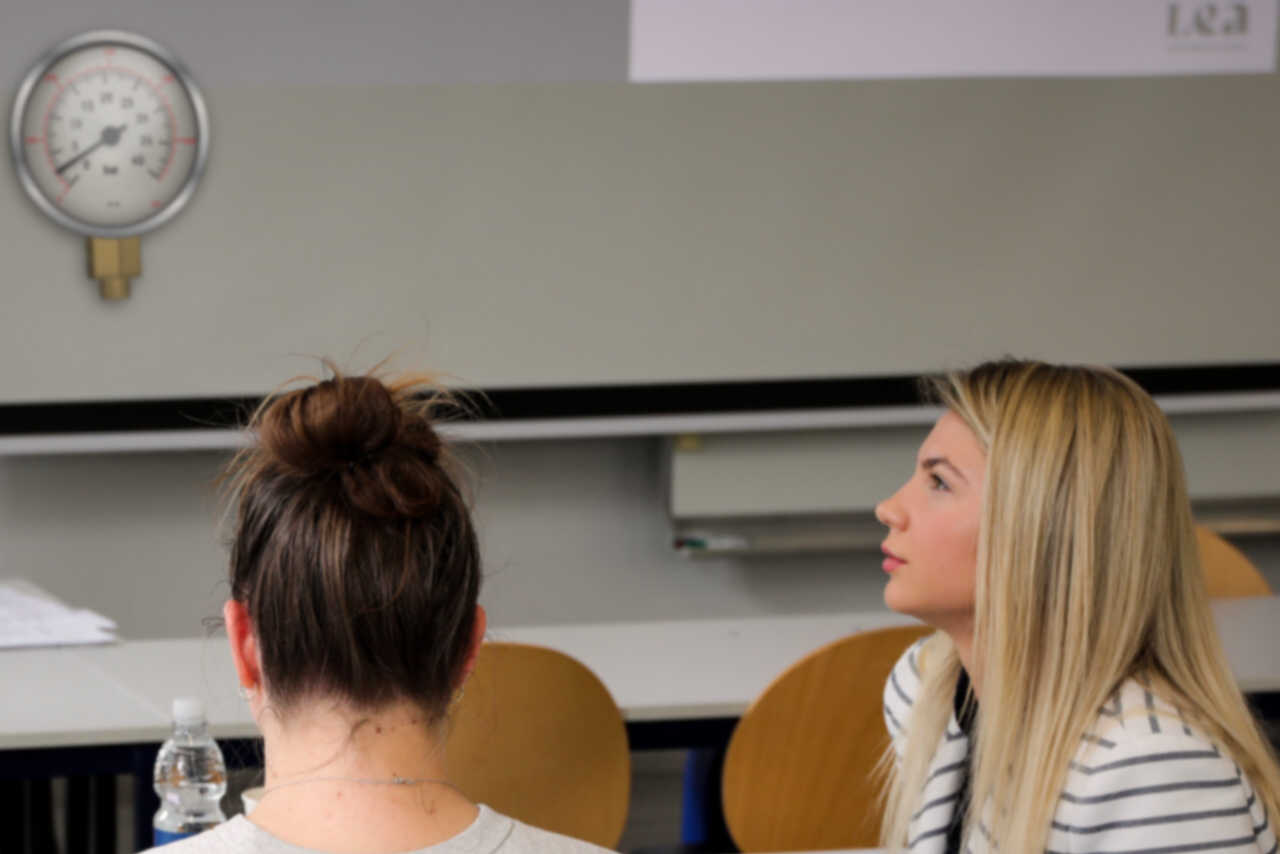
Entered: 2.5 bar
